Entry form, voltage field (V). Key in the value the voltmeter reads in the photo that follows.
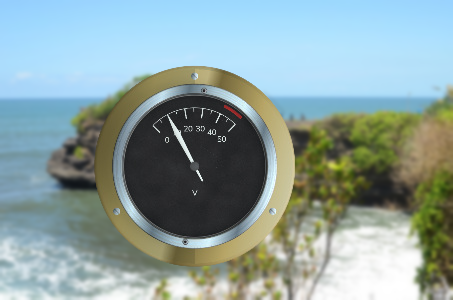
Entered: 10 V
